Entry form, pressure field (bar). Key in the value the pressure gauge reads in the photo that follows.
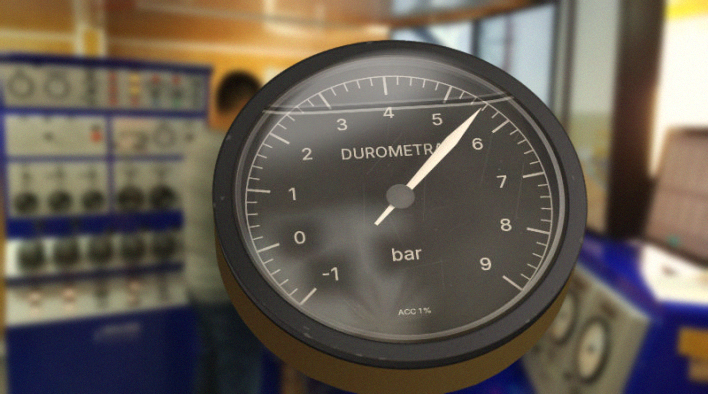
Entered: 5.6 bar
